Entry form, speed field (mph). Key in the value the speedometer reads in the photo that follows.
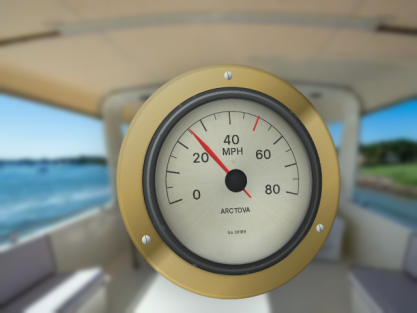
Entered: 25 mph
